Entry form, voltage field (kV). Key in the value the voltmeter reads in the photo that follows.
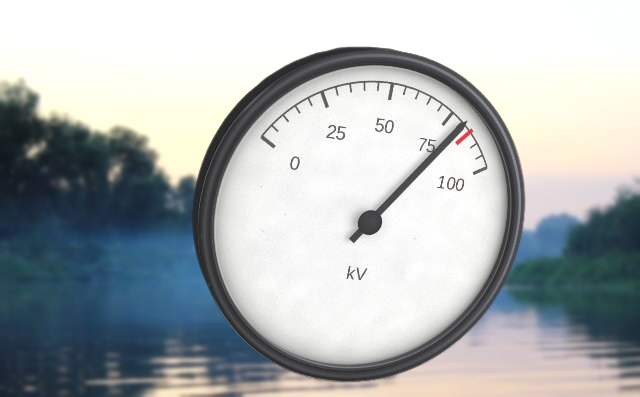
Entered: 80 kV
